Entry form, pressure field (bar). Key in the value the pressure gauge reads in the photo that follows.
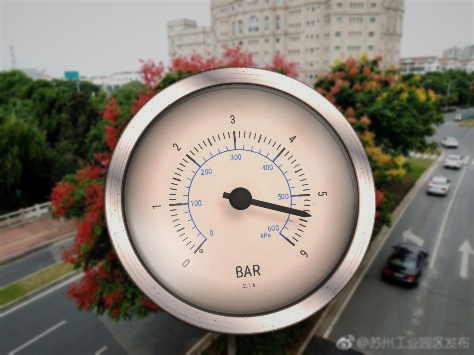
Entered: 5.4 bar
